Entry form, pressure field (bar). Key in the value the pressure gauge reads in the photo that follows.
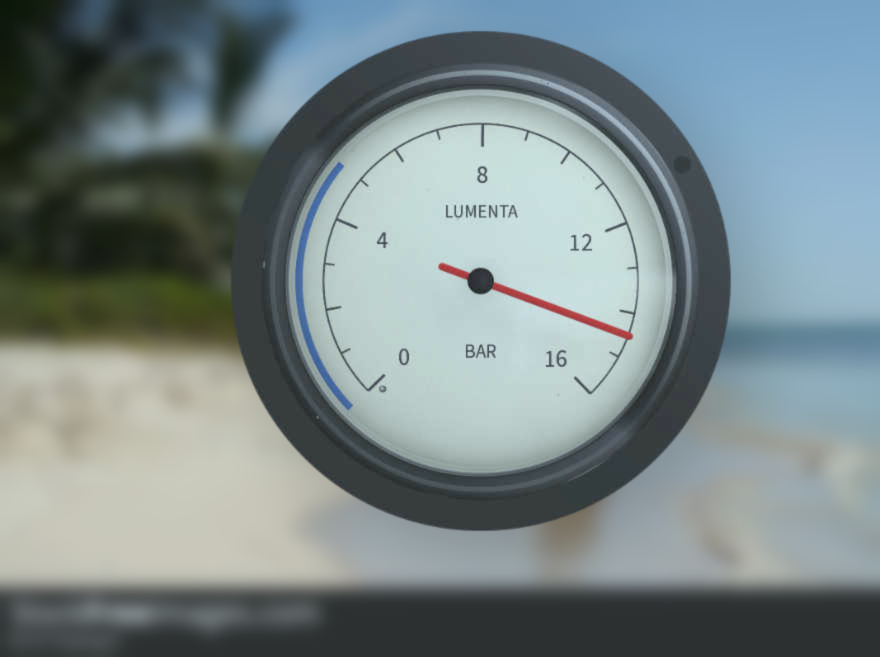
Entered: 14.5 bar
